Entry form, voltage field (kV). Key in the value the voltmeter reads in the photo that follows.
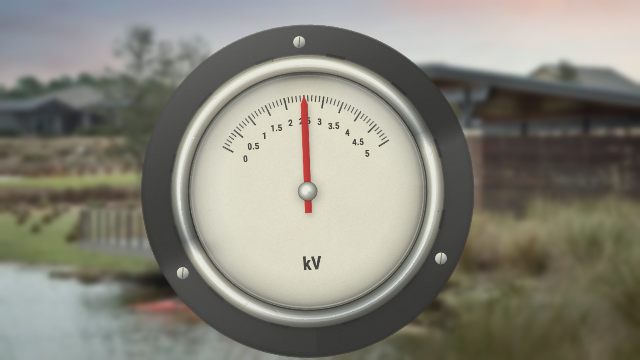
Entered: 2.5 kV
